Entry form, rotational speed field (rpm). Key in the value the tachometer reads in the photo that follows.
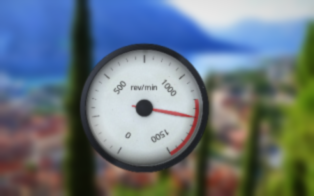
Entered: 1250 rpm
